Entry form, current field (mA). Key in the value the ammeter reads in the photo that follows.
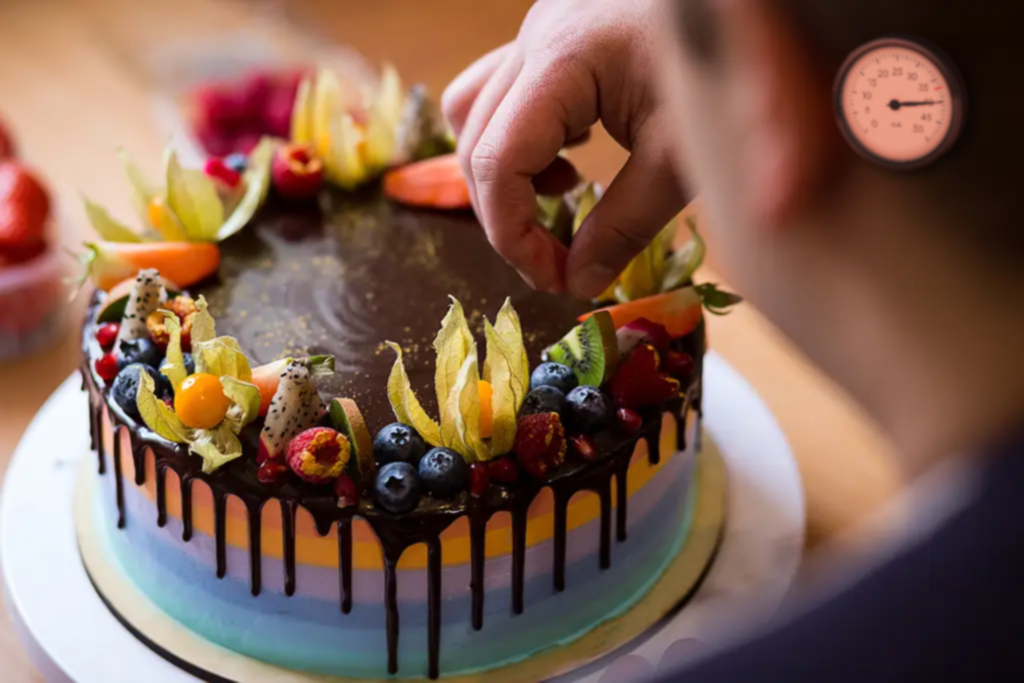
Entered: 40 mA
